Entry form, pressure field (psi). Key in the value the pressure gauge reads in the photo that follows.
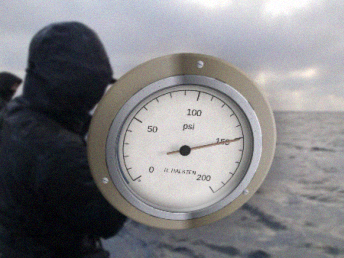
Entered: 150 psi
